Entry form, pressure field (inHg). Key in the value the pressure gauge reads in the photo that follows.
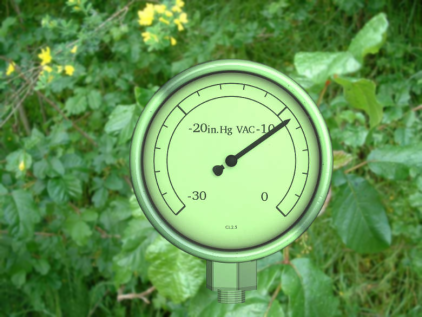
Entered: -9 inHg
